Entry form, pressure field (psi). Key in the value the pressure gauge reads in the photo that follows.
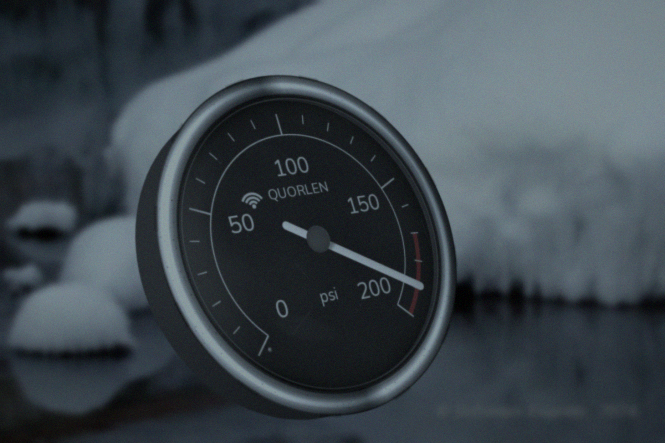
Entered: 190 psi
